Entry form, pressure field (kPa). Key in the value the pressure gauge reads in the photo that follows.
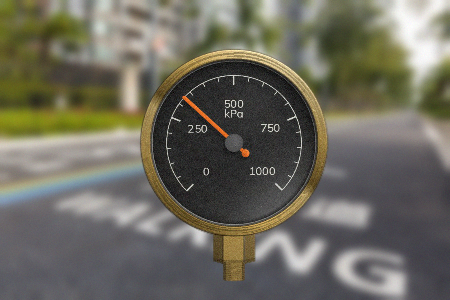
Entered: 325 kPa
